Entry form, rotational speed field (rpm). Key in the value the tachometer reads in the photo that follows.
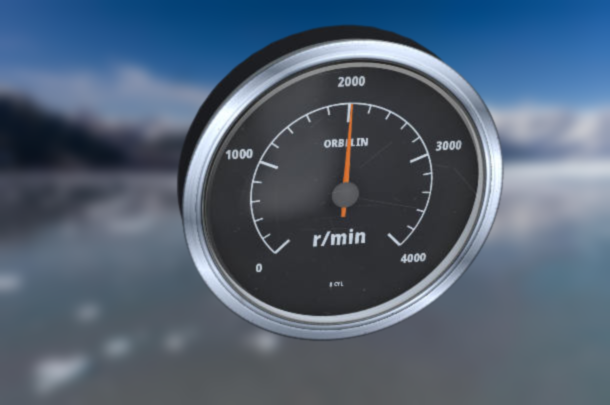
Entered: 2000 rpm
